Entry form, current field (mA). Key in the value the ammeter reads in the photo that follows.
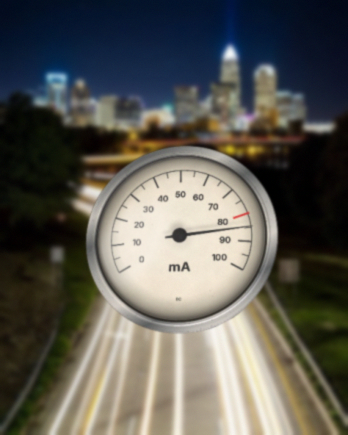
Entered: 85 mA
